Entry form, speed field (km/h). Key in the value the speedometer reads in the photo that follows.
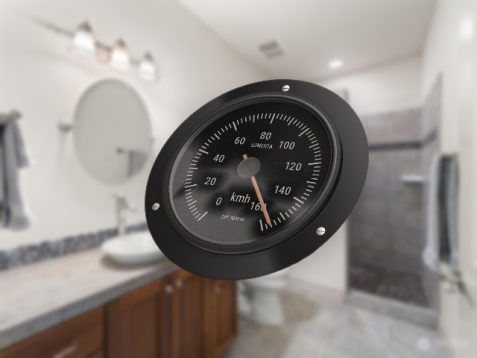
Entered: 156 km/h
